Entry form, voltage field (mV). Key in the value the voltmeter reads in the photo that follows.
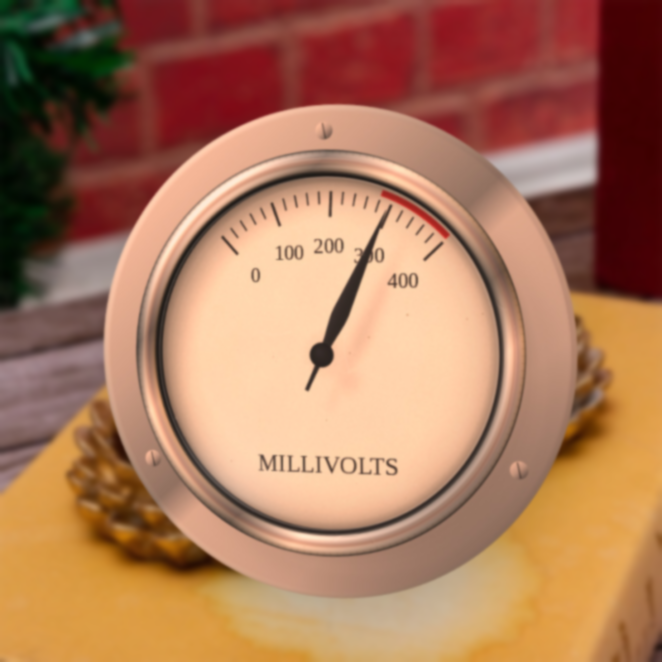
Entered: 300 mV
